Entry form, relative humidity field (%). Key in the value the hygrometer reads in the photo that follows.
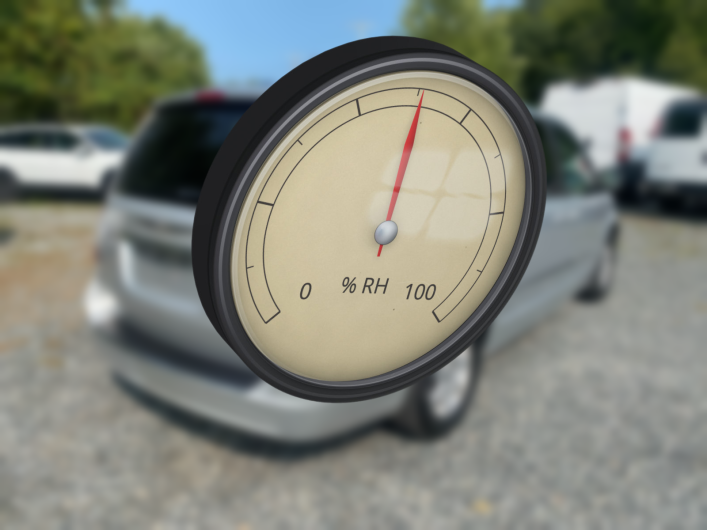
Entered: 50 %
